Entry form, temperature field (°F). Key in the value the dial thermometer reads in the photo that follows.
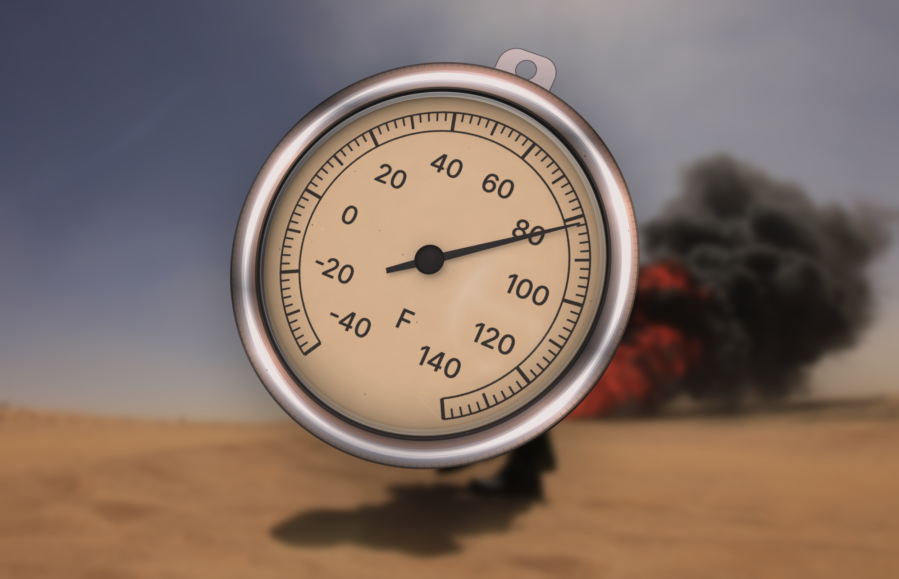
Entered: 82 °F
